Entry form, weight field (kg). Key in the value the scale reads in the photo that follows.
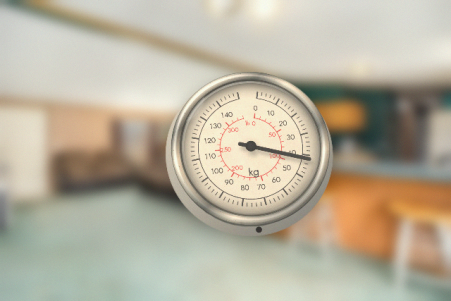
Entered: 42 kg
